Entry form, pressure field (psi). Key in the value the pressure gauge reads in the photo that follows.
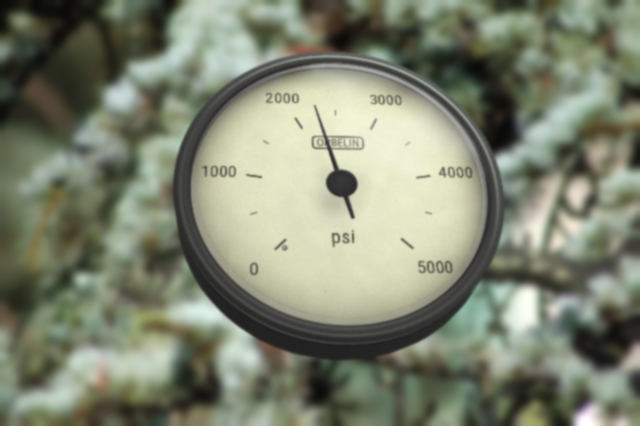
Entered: 2250 psi
